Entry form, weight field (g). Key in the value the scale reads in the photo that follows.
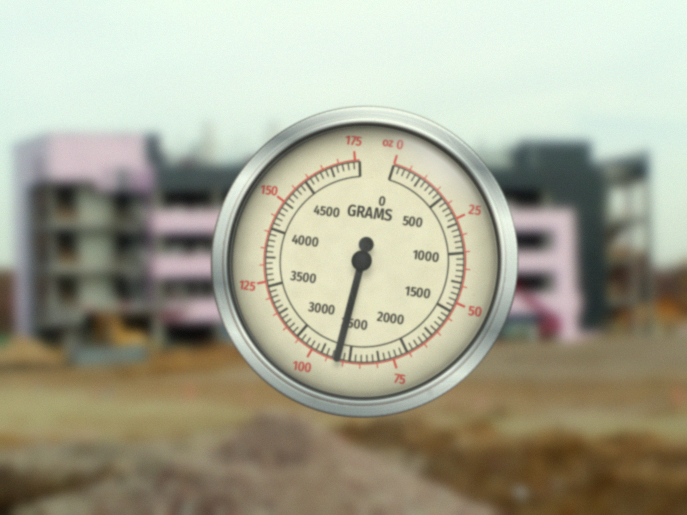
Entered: 2600 g
